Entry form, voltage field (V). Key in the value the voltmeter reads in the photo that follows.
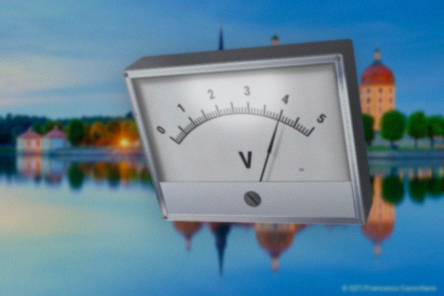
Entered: 4 V
